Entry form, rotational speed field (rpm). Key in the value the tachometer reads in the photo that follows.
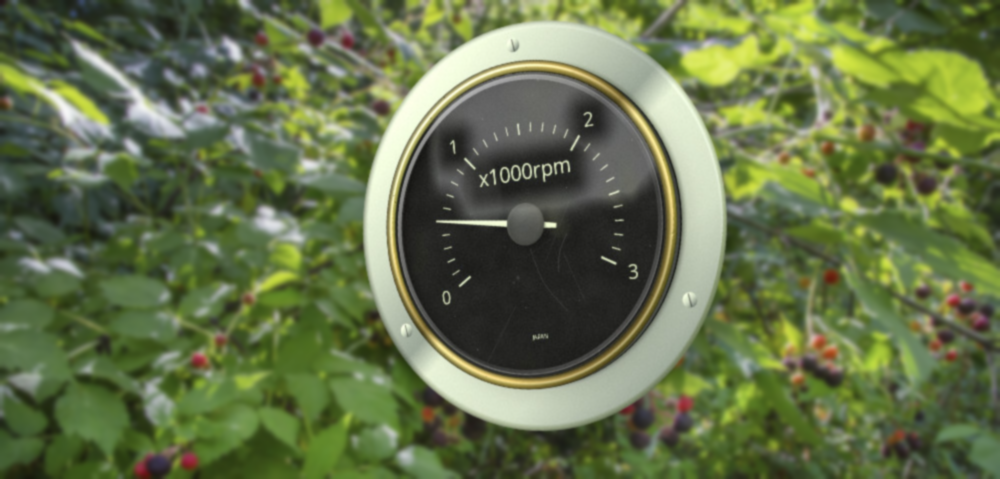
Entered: 500 rpm
